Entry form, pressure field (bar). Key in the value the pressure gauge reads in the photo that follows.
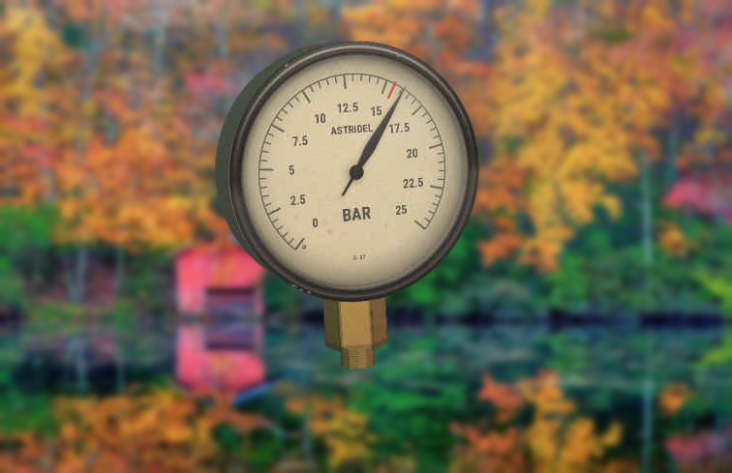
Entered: 16 bar
